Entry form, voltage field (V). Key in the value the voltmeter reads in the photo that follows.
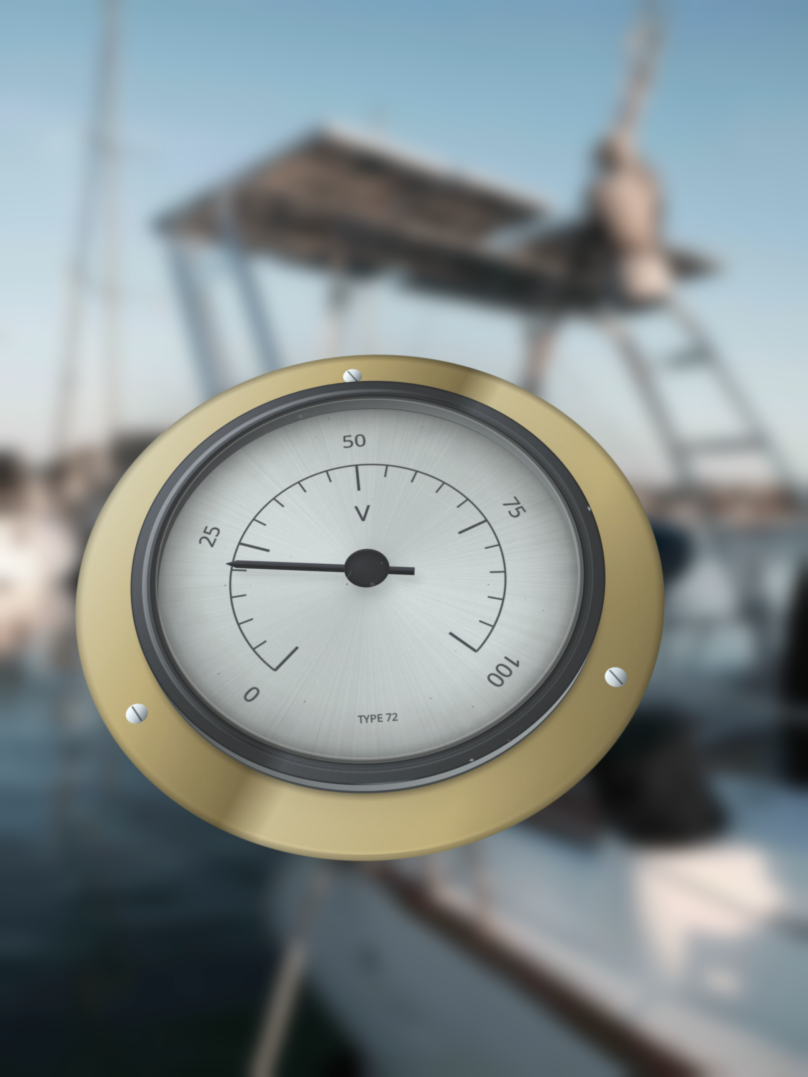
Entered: 20 V
